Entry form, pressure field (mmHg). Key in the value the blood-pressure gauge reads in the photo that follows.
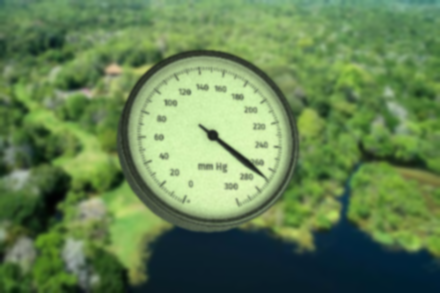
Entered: 270 mmHg
